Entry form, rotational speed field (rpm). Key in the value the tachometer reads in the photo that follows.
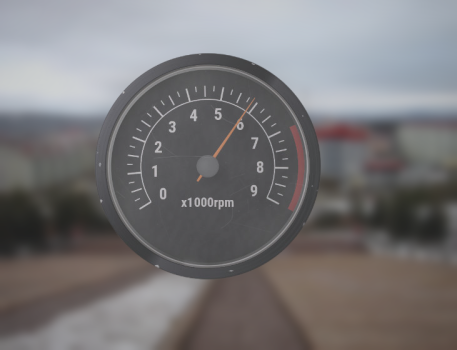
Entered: 5875 rpm
